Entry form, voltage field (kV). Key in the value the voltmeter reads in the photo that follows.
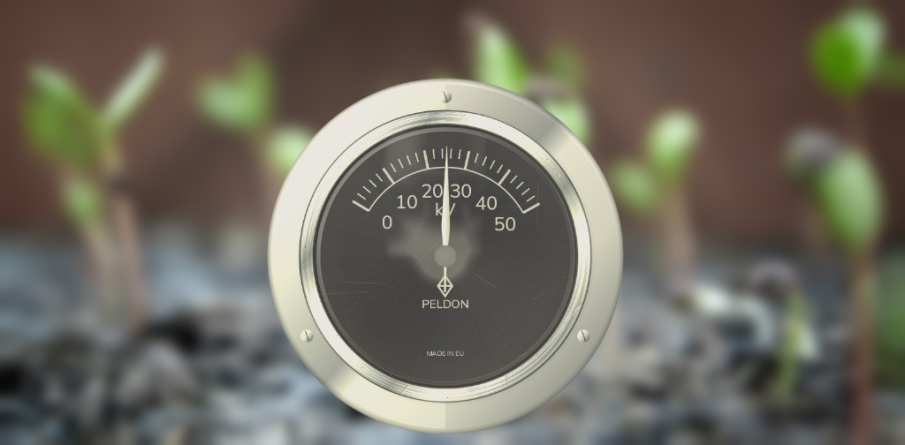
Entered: 25 kV
